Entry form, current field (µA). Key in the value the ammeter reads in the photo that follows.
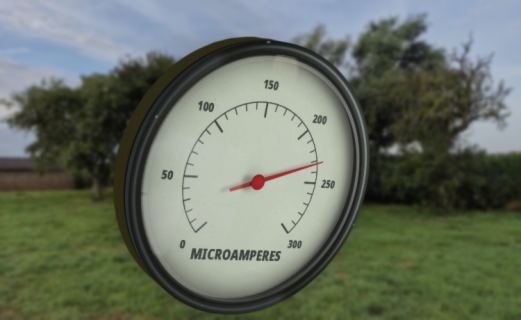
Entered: 230 µA
